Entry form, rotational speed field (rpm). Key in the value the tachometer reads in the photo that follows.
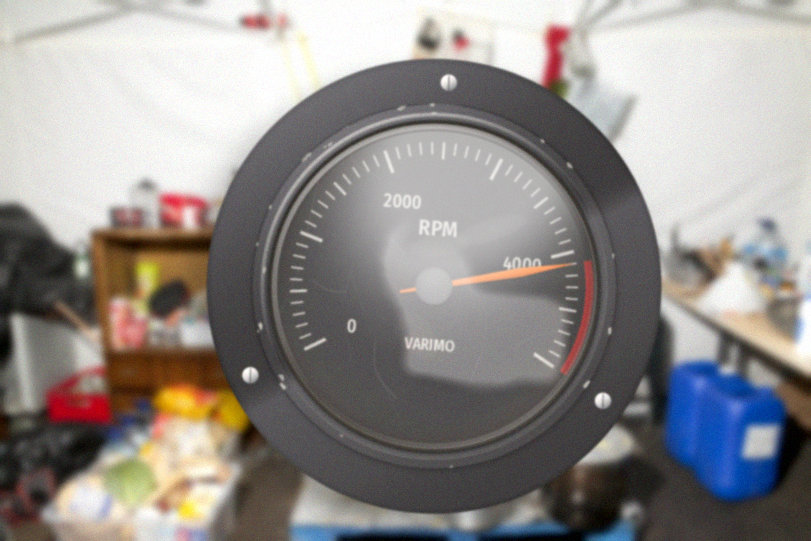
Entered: 4100 rpm
